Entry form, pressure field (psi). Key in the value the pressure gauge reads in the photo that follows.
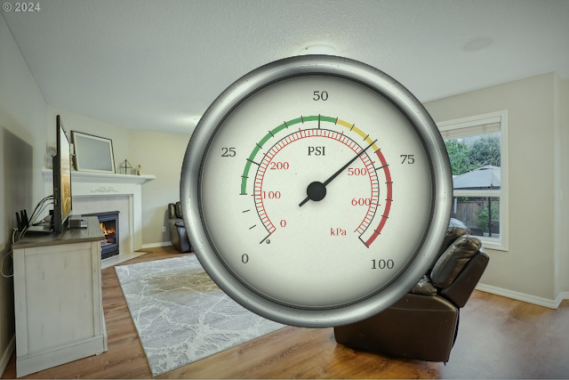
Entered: 67.5 psi
